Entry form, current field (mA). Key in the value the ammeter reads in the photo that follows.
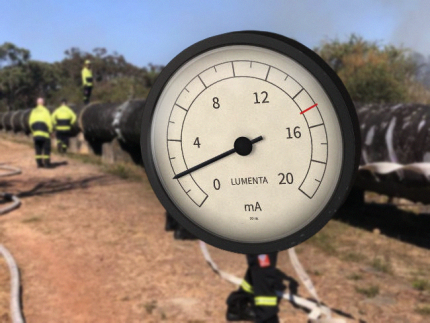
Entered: 2 mA
